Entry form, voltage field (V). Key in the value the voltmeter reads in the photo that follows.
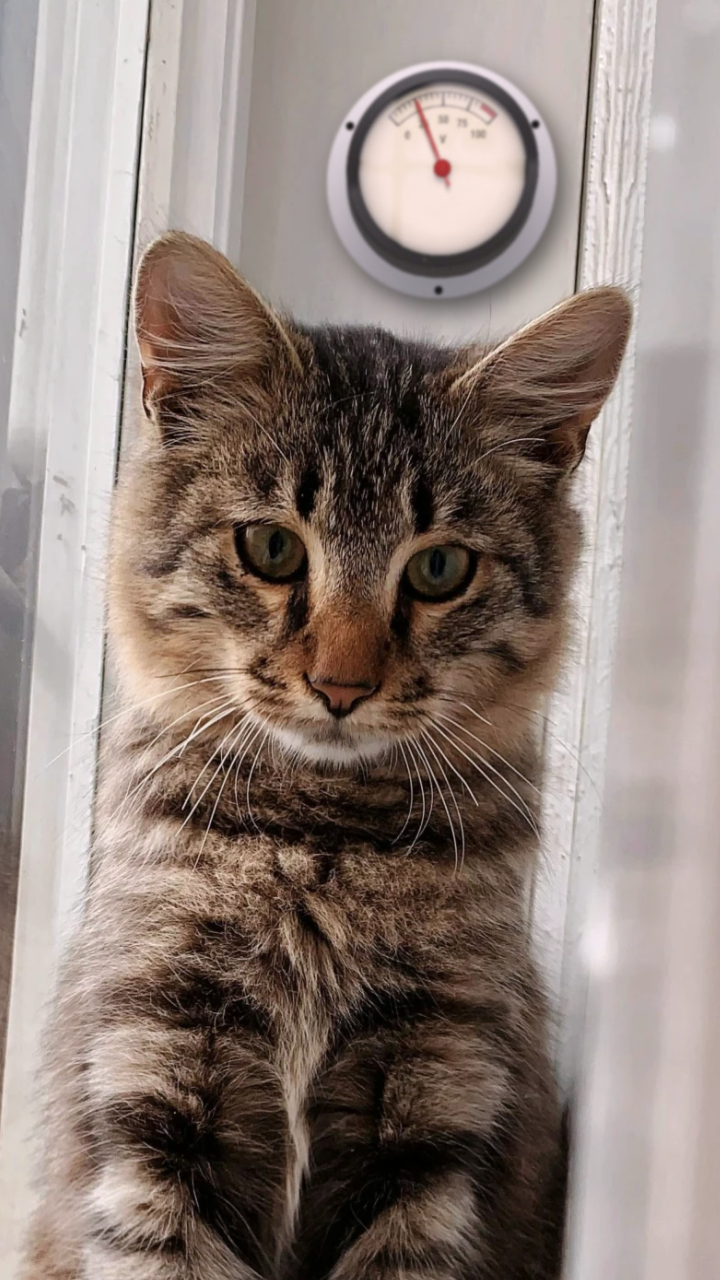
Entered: 25 V
